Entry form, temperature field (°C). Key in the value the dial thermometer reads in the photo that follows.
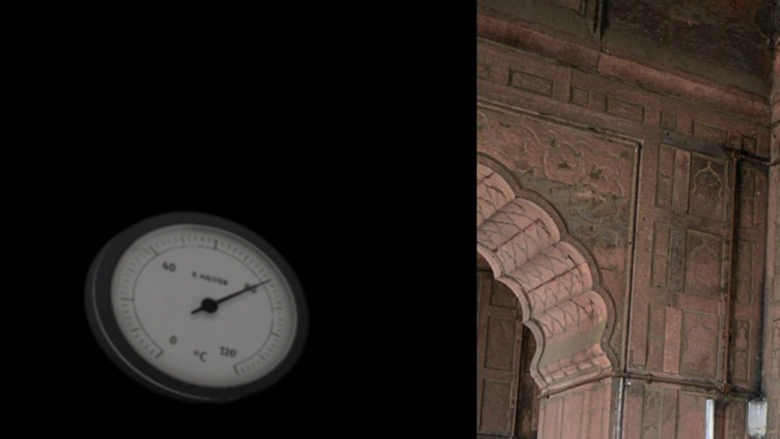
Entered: 80 °C
